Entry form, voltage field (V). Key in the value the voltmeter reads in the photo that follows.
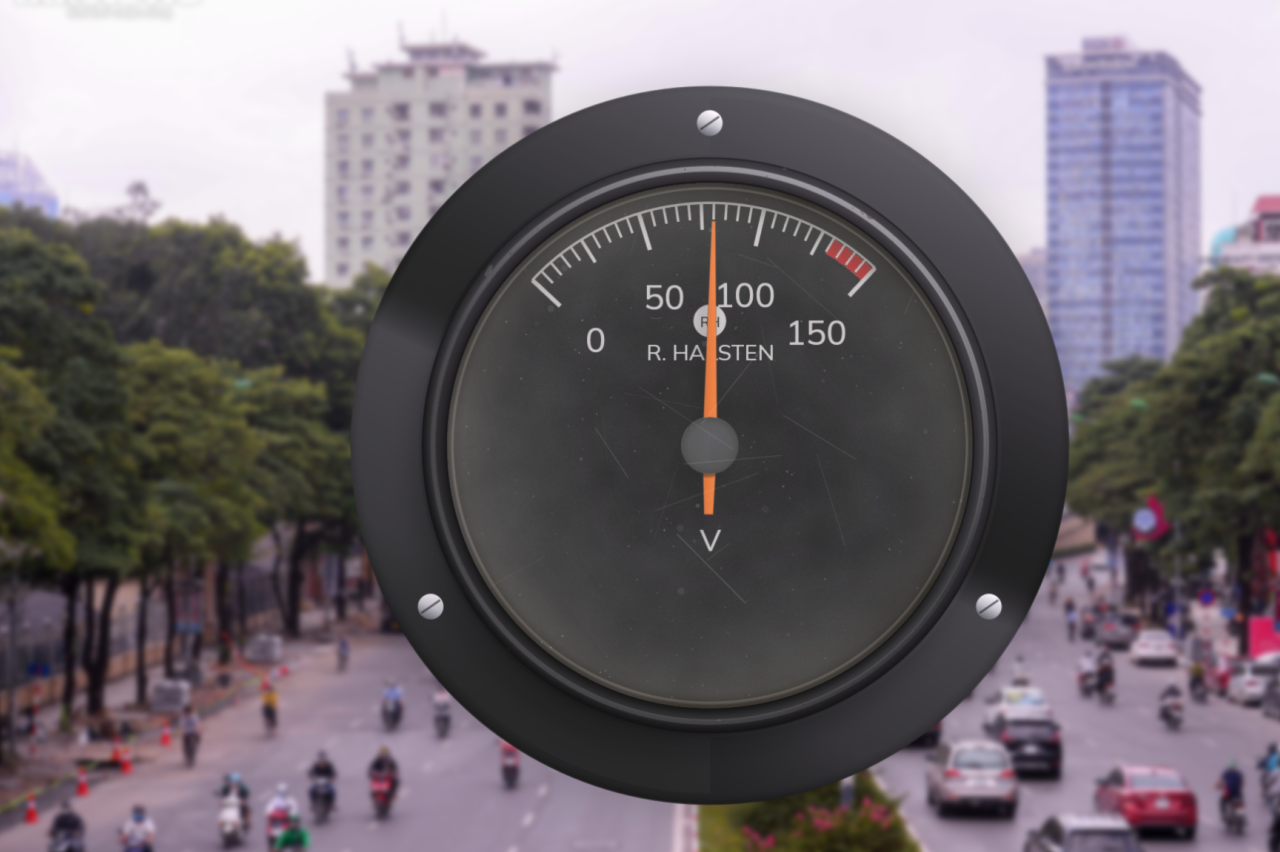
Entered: 80 V
